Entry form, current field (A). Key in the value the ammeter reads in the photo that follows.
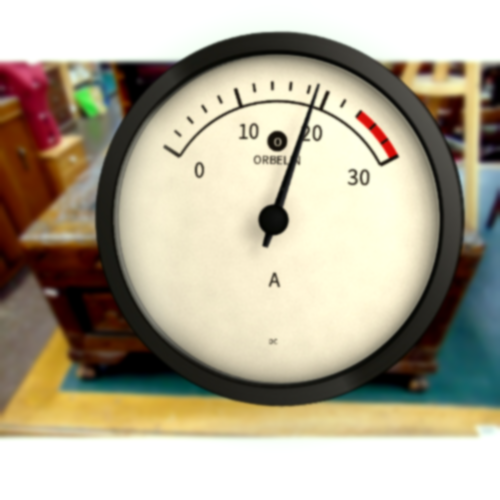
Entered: 19 A
